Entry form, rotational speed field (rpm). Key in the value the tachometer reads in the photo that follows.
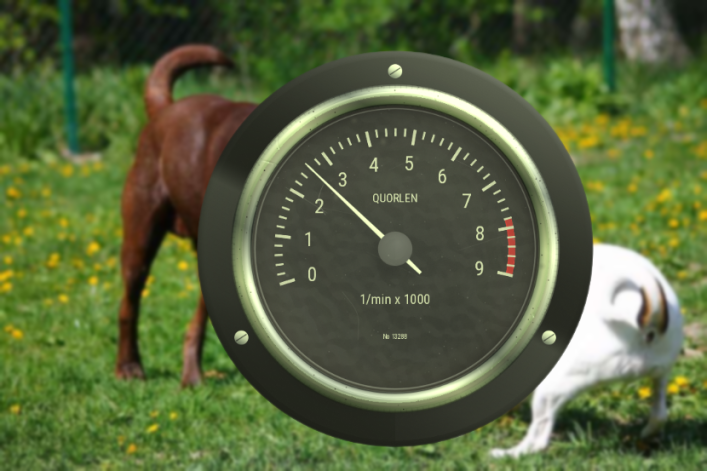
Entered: 2600 rpm
